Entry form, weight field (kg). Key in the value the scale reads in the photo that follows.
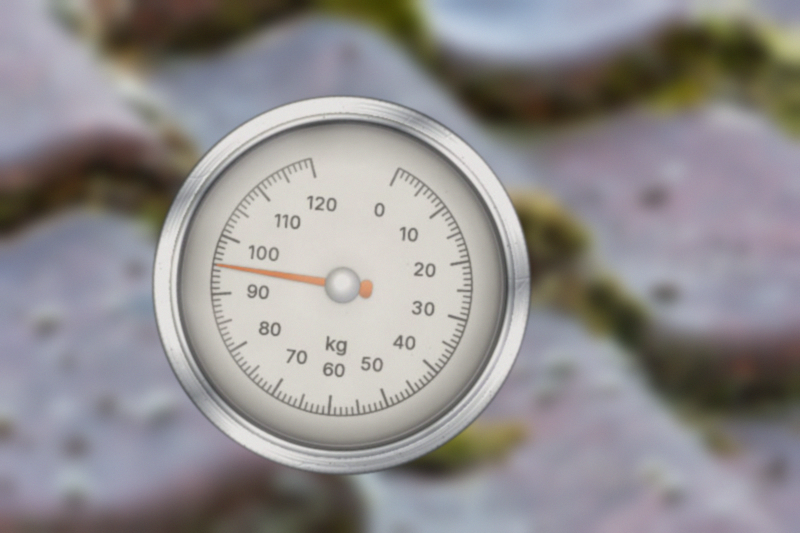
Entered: 95 kg
